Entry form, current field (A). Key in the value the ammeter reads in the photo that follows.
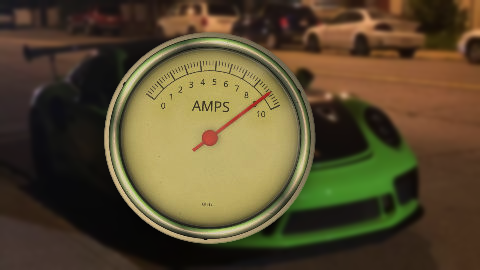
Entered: 9 A
